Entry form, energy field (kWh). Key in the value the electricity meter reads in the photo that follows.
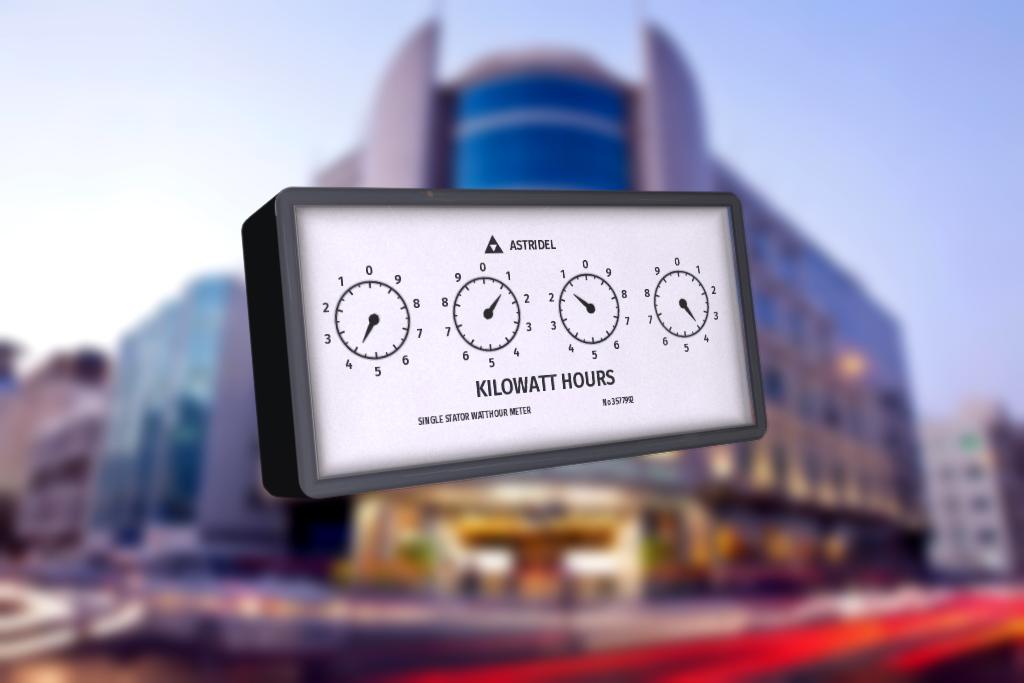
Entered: 4114 kWh
